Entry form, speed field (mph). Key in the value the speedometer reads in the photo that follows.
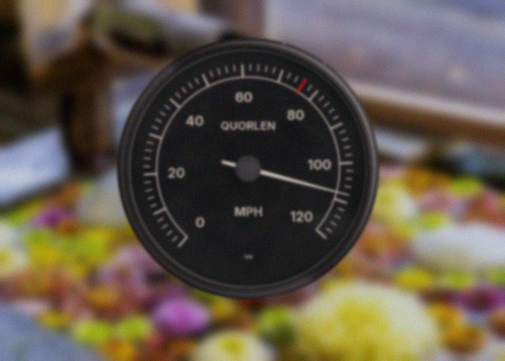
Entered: 108 mph
